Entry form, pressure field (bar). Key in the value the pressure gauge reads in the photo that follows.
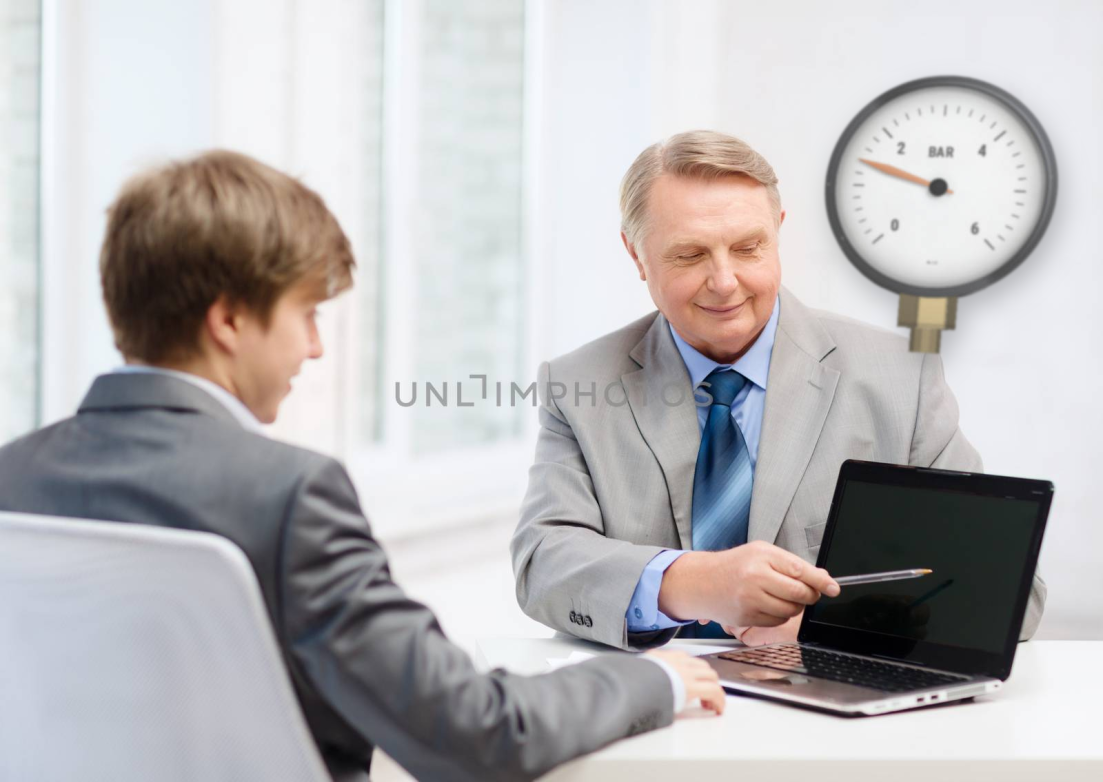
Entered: 1.4 bar
